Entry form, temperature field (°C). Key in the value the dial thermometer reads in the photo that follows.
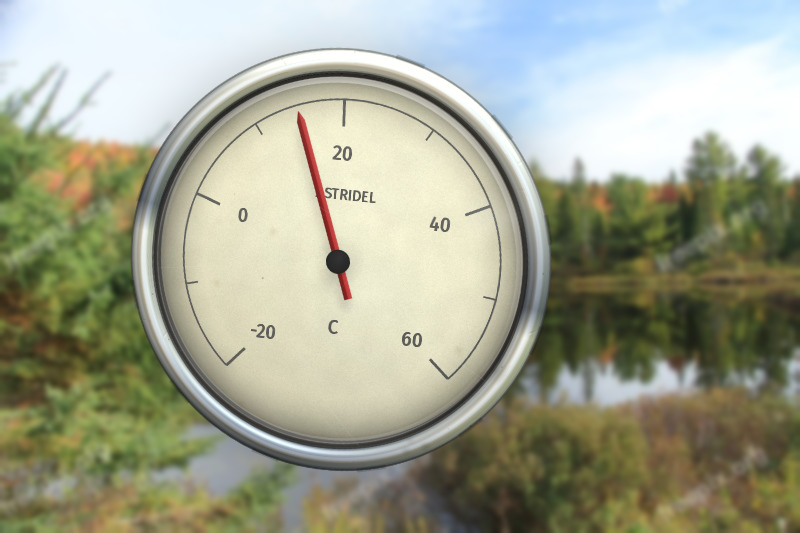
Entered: 15 °C
